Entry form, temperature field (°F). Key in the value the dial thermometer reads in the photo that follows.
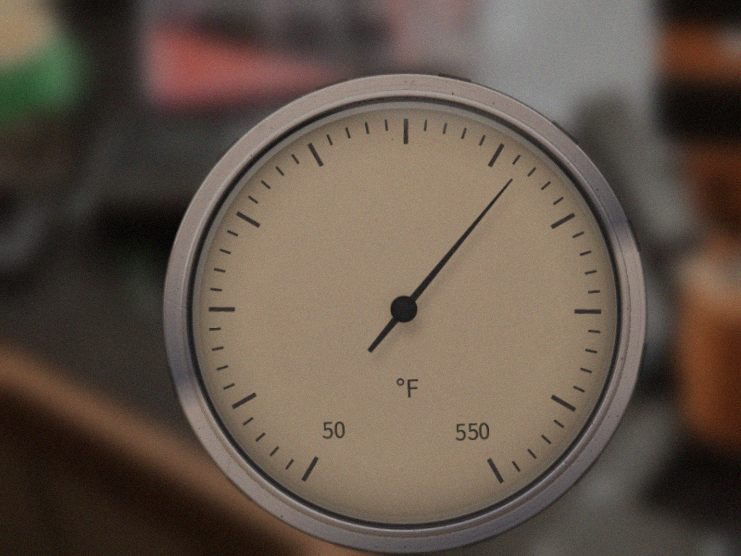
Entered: 365 °F
